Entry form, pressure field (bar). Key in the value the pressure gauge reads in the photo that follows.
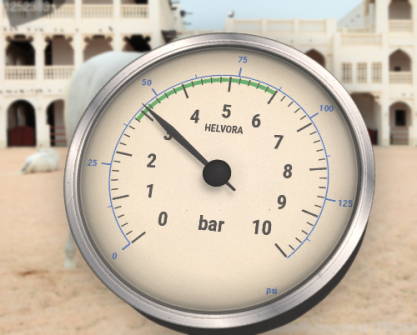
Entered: 3.1 bar
